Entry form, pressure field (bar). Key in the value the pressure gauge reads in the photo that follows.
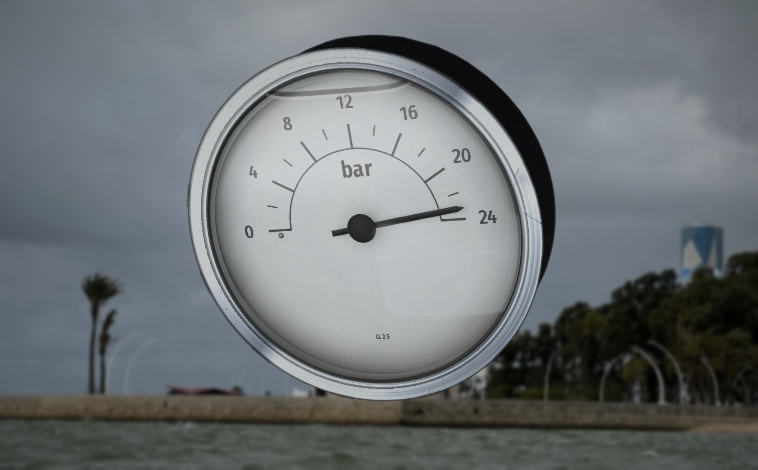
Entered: 23 bar
